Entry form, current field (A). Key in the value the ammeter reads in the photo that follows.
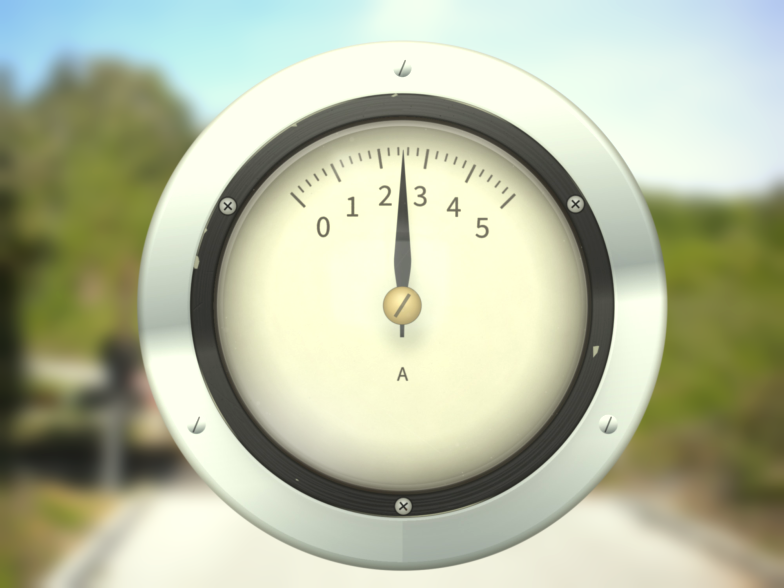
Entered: 2.5 A
